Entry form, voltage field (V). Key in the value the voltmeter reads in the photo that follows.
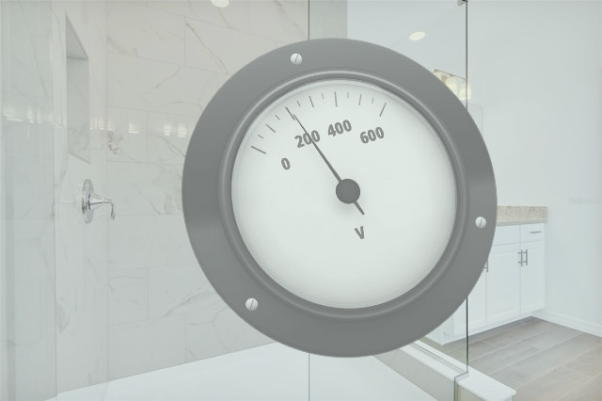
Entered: 200 V
